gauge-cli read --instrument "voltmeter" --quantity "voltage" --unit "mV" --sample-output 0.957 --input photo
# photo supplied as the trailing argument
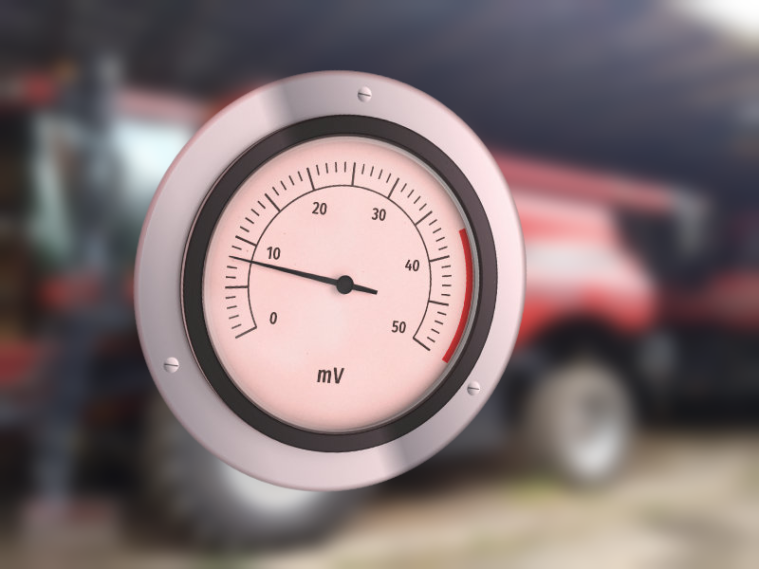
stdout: 8
